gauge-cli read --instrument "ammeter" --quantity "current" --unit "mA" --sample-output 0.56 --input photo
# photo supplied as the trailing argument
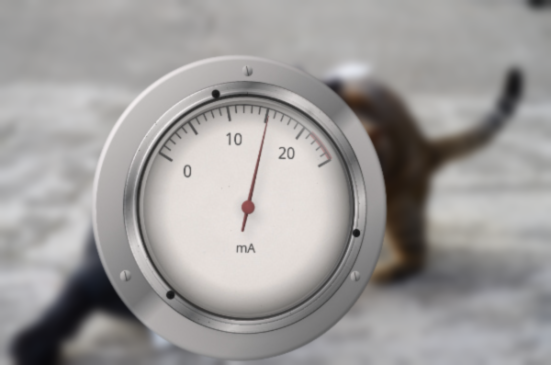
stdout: 15
